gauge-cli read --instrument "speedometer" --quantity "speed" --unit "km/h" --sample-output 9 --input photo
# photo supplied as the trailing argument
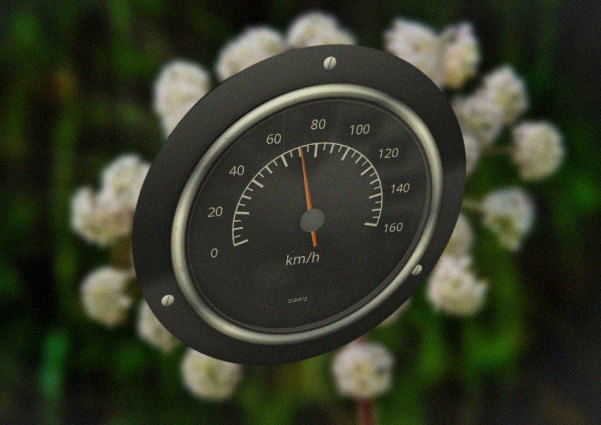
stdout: 70
